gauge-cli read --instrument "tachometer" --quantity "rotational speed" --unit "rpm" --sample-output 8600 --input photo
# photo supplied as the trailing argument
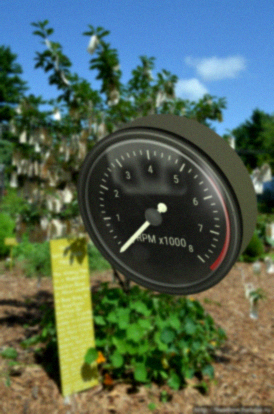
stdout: 0
